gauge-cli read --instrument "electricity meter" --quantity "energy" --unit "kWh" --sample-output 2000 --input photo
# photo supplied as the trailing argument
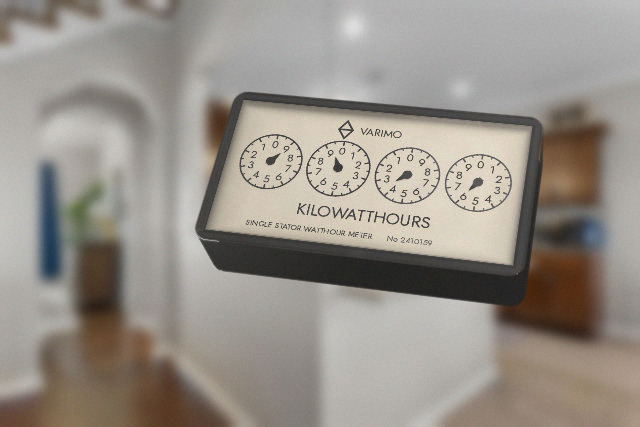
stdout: 8936
